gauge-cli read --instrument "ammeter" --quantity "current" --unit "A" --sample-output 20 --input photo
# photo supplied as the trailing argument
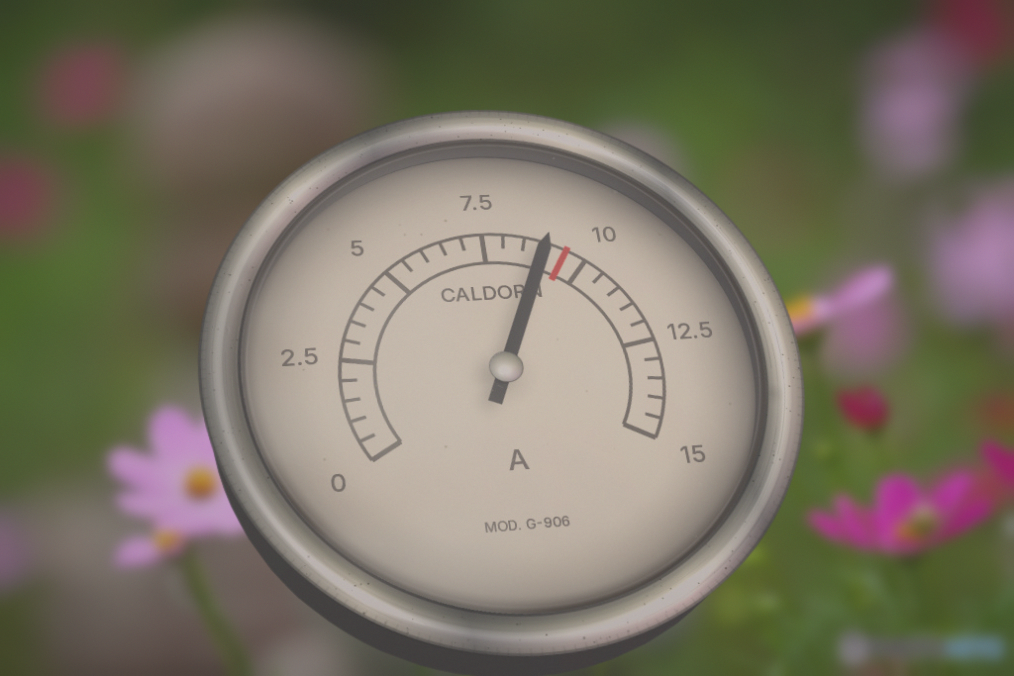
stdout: 9
